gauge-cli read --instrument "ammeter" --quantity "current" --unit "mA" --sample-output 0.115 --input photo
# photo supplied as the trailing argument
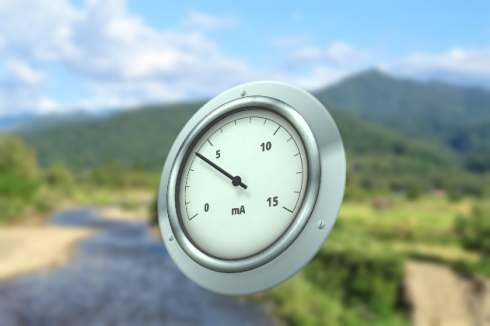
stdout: 4
